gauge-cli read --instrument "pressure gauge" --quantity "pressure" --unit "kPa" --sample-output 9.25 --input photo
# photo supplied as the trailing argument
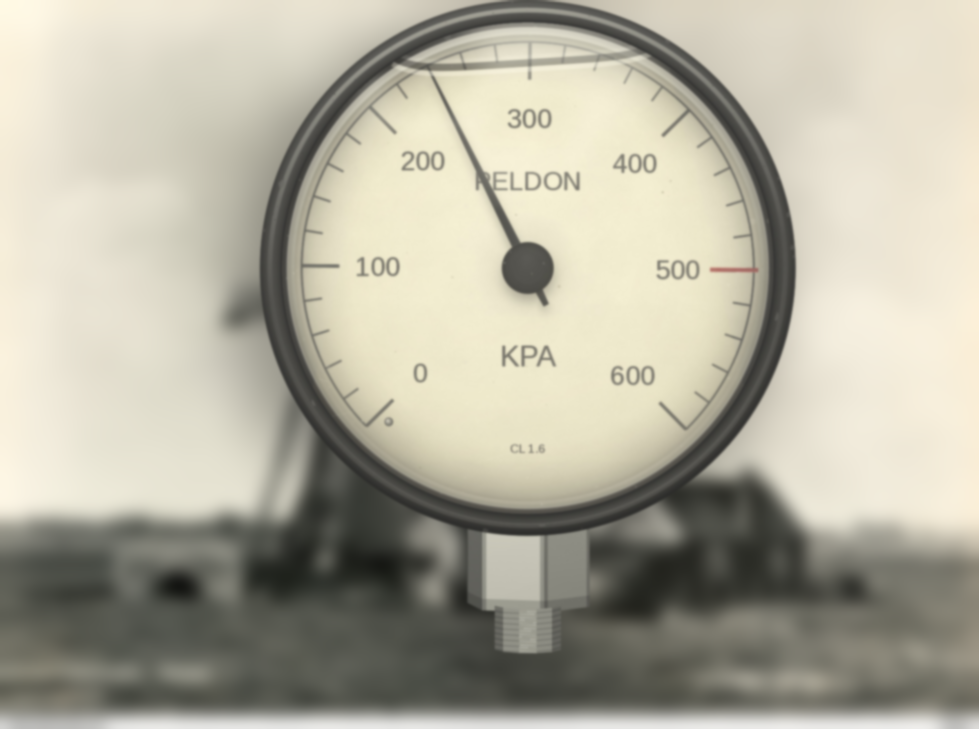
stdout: 240
